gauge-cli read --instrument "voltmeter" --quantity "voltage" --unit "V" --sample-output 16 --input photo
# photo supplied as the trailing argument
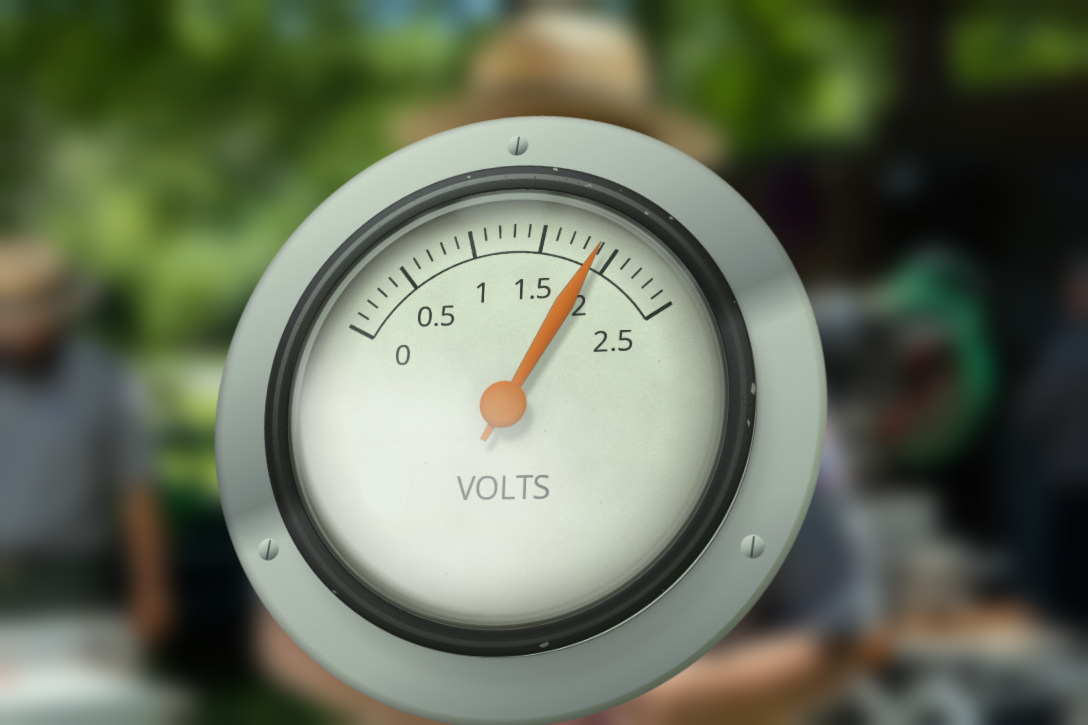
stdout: 1.9
